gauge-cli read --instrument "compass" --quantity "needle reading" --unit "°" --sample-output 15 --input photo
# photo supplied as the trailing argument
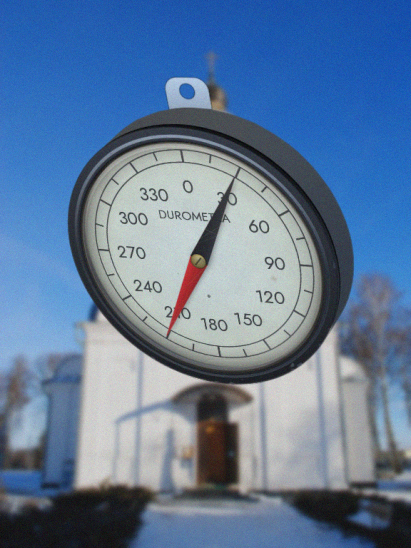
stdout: 210
